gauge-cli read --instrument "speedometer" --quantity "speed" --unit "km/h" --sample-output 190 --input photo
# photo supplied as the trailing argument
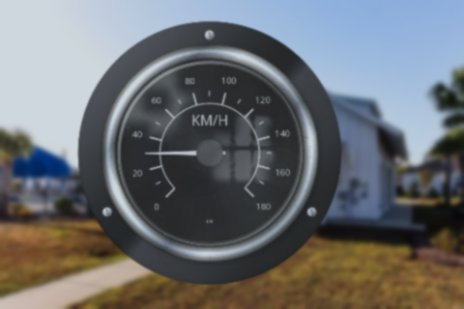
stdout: 30
